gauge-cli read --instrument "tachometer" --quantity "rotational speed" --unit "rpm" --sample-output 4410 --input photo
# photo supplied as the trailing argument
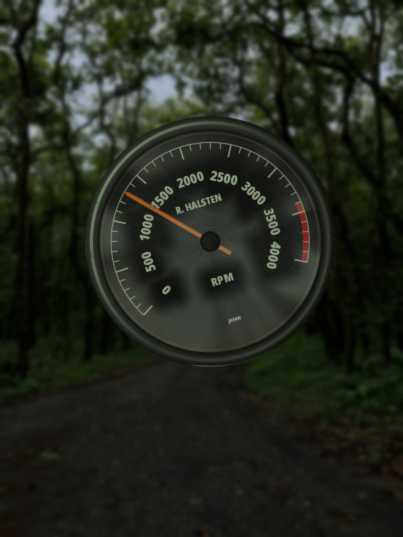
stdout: 1300
